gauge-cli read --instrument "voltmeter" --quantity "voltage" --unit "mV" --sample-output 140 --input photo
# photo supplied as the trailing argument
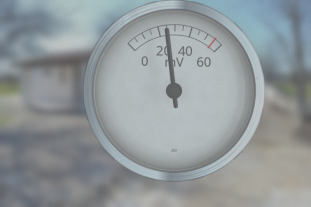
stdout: 25
